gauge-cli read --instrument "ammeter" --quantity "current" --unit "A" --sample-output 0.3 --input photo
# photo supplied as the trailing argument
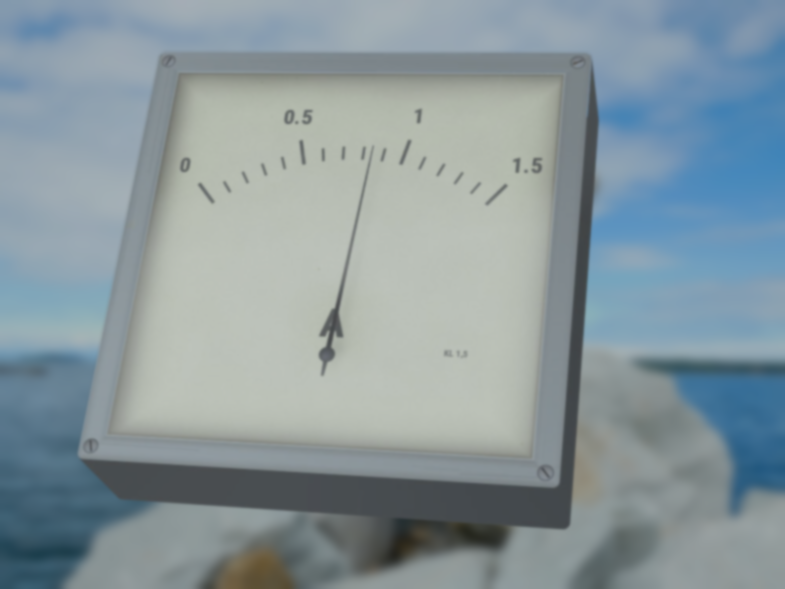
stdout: 0.85
